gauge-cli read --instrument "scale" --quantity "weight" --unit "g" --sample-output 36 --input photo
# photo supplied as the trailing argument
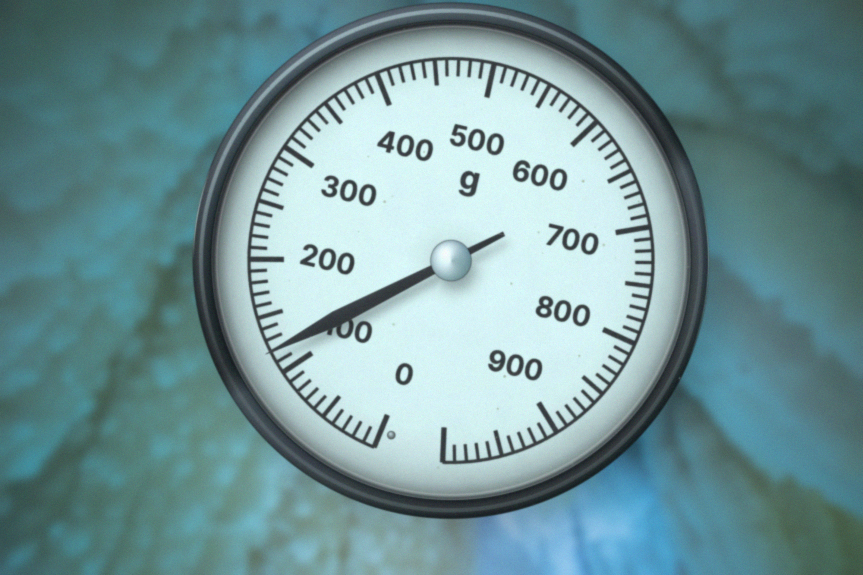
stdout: 120
